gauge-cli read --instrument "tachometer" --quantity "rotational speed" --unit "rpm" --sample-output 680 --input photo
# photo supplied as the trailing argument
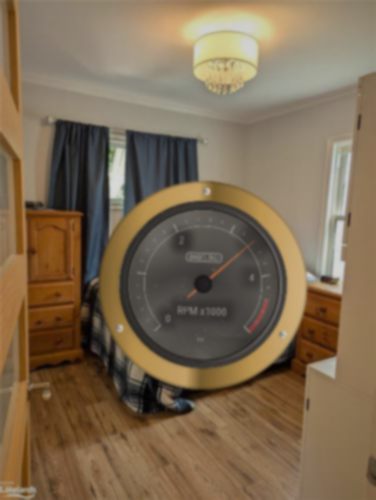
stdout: 3400
